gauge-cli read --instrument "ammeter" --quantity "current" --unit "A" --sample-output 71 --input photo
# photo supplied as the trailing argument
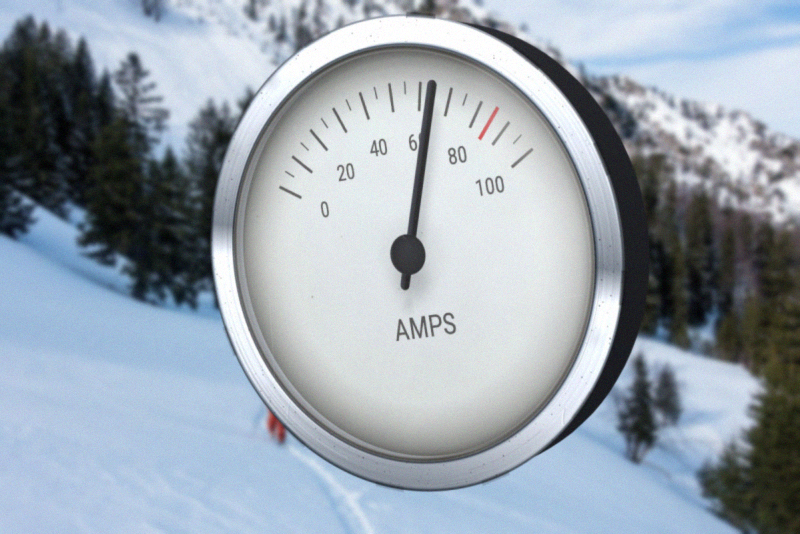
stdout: 65
